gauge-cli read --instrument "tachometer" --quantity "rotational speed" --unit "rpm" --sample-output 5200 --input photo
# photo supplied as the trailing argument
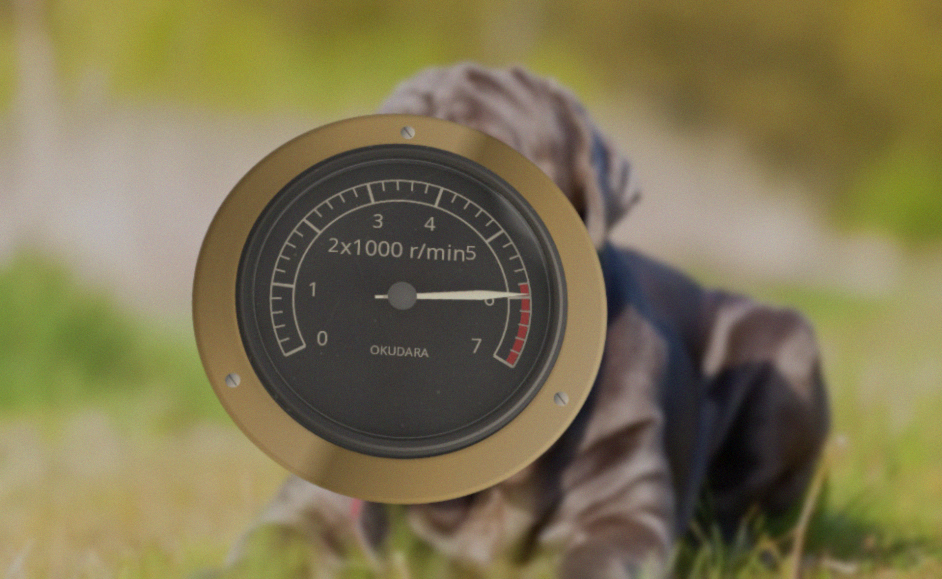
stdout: 6000
